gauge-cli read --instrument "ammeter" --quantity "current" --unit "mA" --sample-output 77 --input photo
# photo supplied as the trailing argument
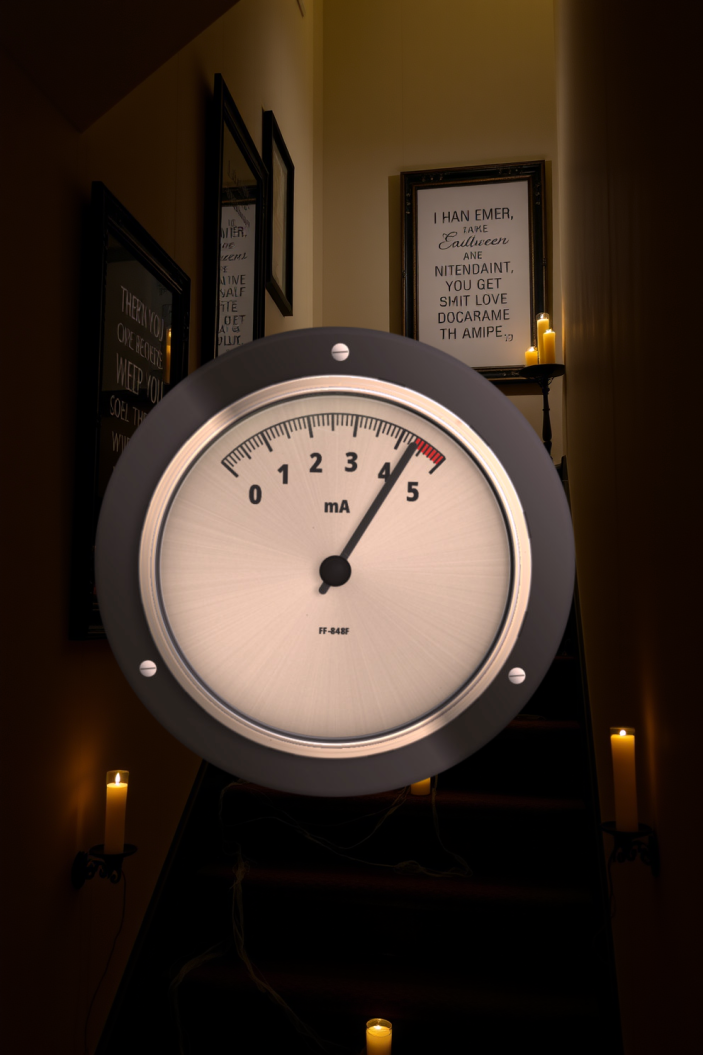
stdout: 4.3
